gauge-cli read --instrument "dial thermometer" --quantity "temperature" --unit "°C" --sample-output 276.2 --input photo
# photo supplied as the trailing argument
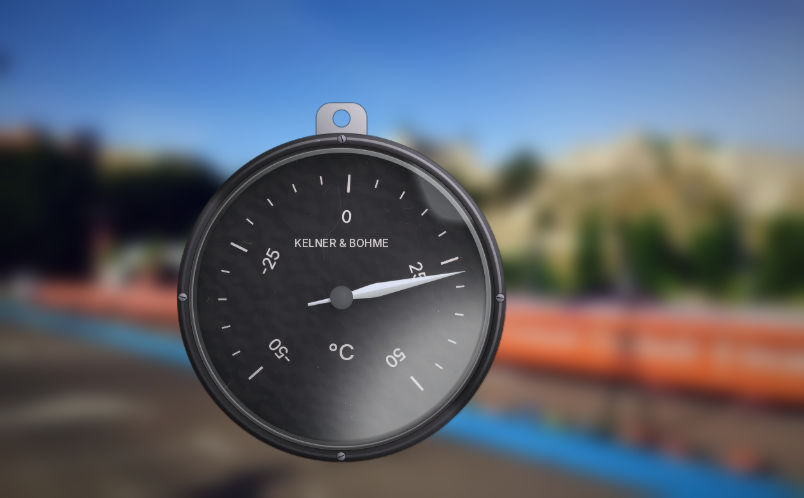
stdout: 27.5
